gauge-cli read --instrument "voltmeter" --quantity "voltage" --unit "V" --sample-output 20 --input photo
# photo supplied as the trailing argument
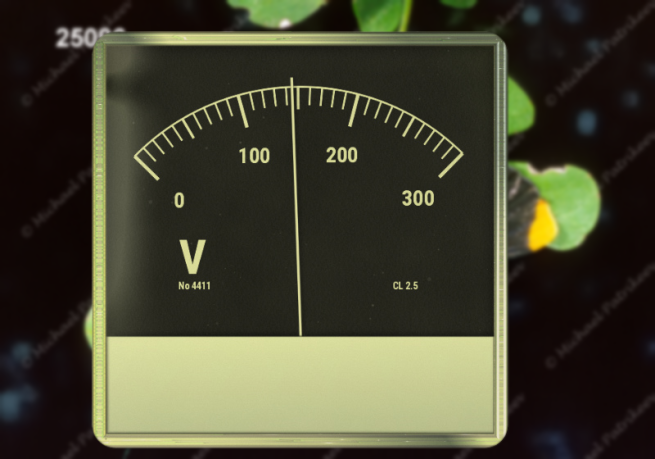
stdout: 145
